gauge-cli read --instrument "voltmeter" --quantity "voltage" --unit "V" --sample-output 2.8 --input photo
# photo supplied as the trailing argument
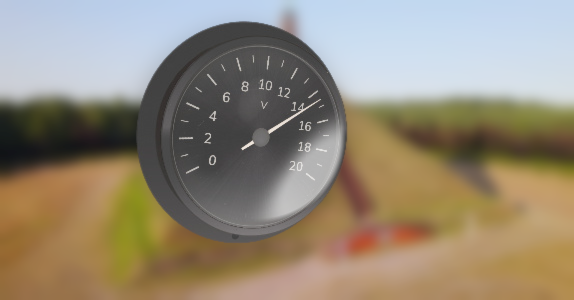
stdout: 14.5
